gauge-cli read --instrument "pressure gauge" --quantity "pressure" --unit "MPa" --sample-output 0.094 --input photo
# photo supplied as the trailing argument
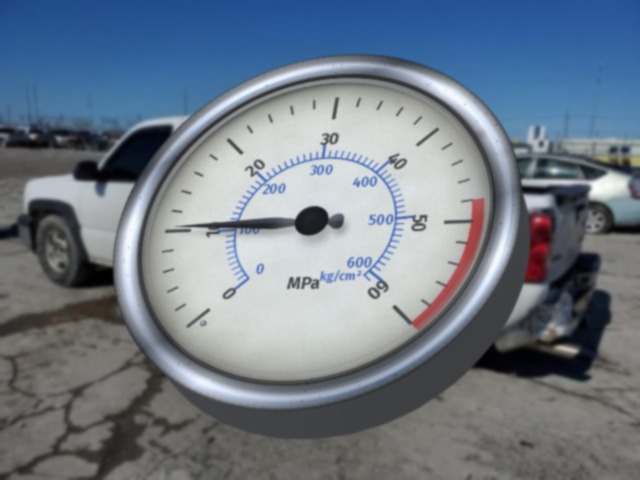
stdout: 10
